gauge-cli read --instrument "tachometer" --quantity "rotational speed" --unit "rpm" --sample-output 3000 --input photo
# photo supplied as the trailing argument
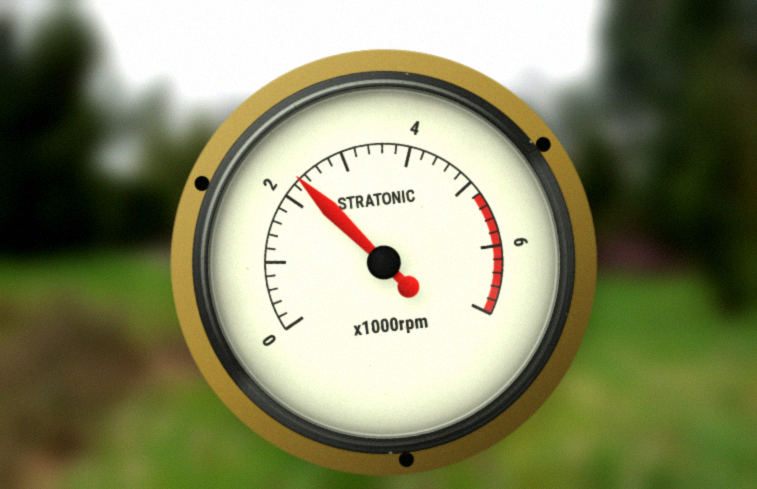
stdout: 2300
